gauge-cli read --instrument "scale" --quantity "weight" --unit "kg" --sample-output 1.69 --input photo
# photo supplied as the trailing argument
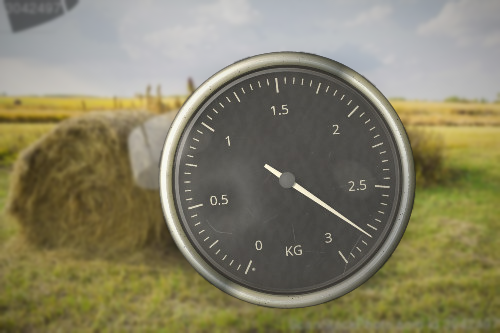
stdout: 2.8
